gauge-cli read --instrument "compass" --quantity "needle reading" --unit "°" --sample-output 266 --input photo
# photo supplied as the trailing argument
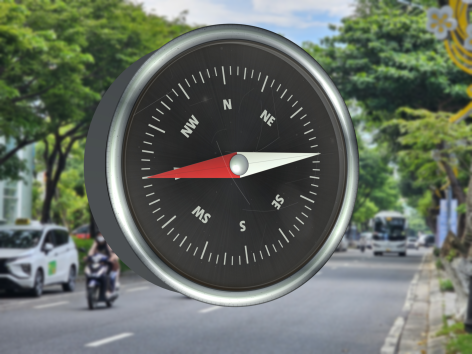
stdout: 270
